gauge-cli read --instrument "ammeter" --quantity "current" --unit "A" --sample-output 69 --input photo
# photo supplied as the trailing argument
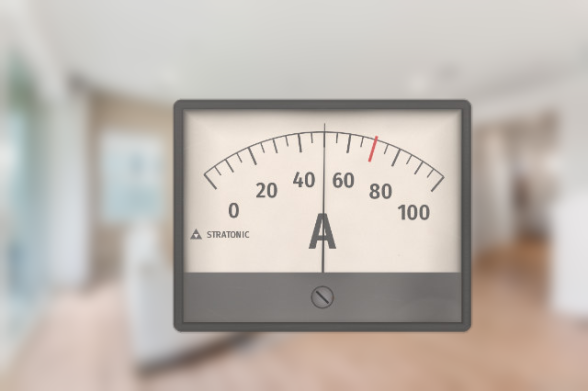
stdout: 50
